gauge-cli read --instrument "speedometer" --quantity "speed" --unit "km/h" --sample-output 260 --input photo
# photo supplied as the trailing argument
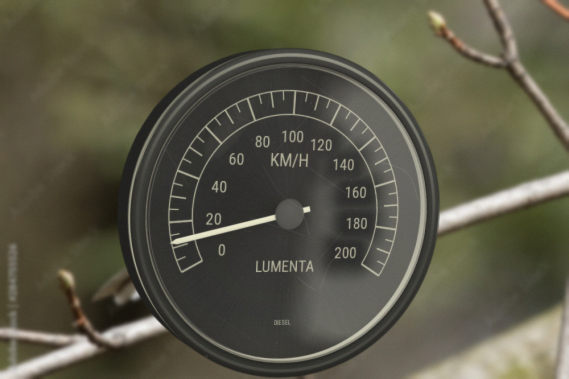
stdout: 12.5
